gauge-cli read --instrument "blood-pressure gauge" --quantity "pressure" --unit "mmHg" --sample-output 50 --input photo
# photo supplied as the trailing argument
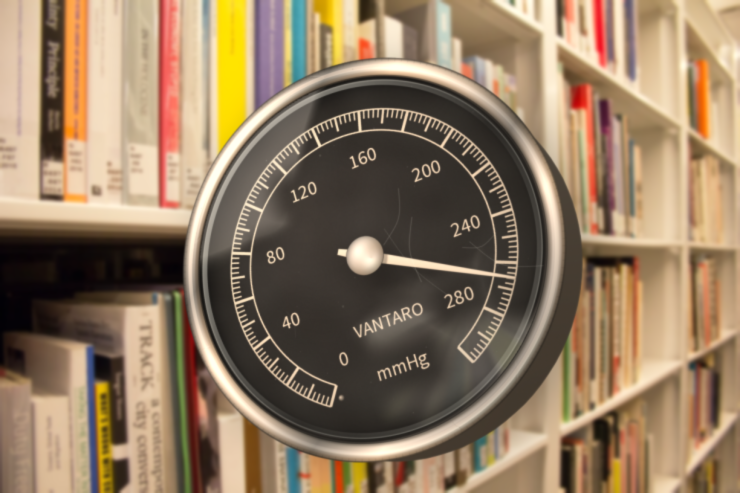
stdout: 266
